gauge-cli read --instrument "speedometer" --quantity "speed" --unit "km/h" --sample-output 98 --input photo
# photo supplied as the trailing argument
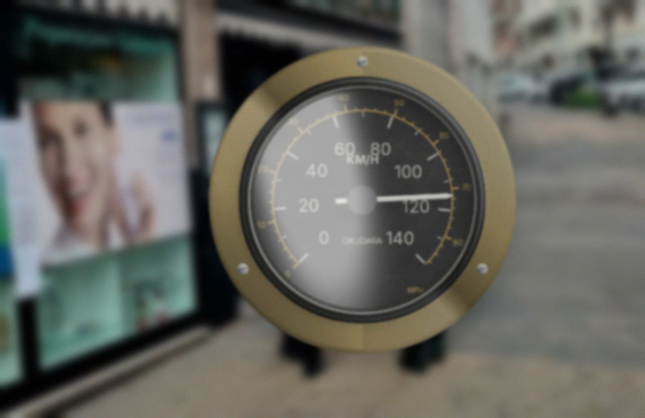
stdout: 115
